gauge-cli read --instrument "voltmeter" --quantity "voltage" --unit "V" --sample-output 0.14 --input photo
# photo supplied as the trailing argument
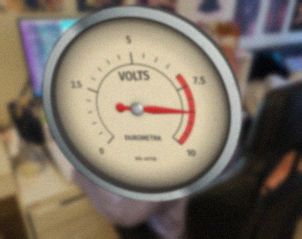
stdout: 8.5
